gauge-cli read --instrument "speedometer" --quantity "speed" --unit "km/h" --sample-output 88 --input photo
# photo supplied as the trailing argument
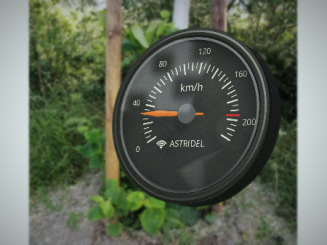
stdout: 30
